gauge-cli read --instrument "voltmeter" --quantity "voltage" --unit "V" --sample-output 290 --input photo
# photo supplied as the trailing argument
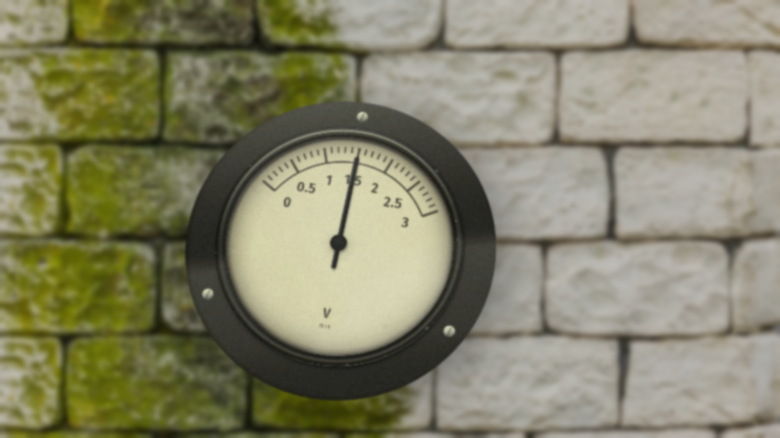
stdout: 1.5
